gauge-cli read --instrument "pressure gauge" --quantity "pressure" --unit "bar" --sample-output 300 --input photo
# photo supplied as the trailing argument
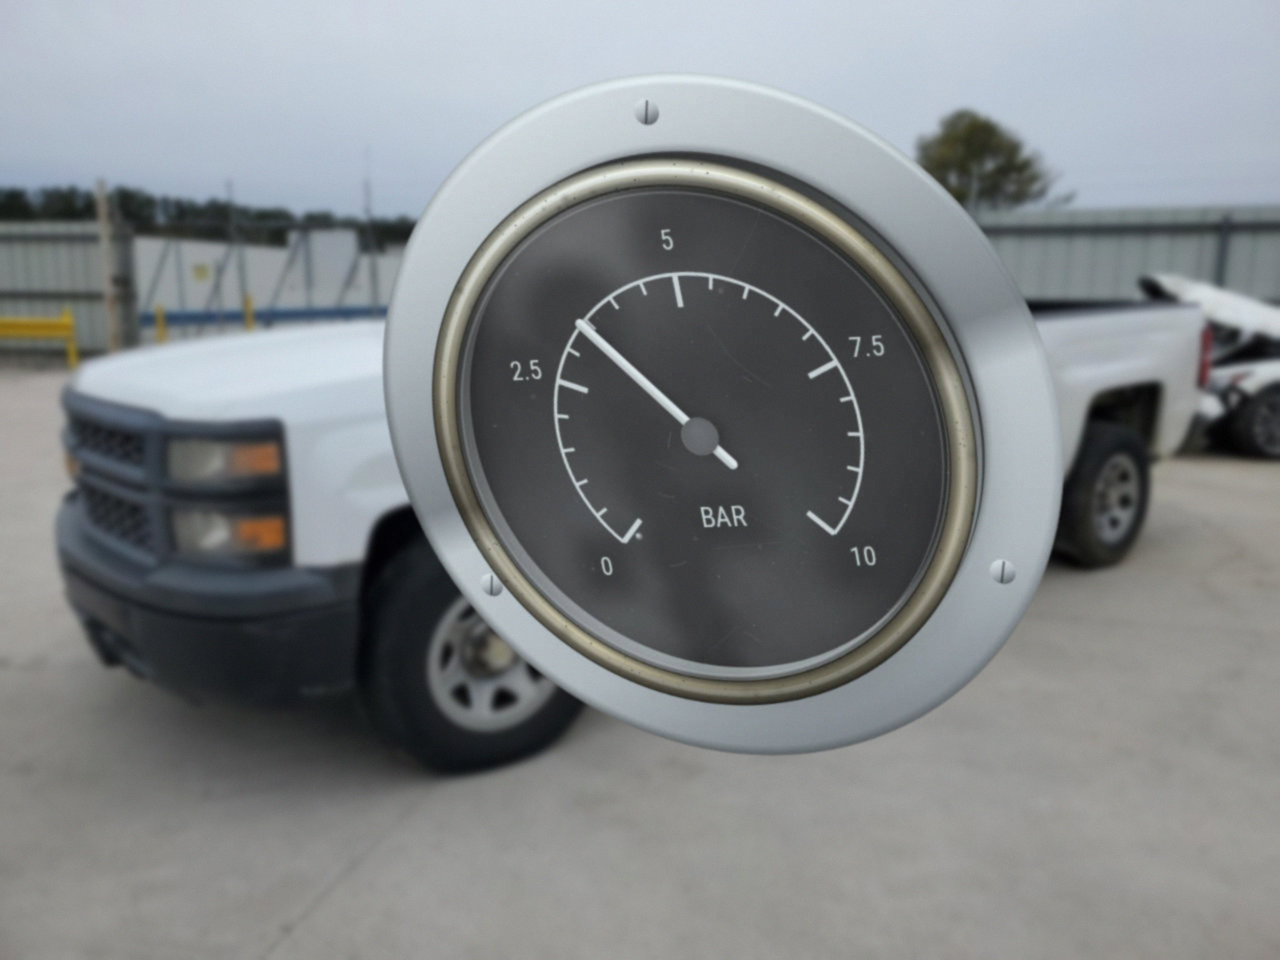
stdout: 3.5
